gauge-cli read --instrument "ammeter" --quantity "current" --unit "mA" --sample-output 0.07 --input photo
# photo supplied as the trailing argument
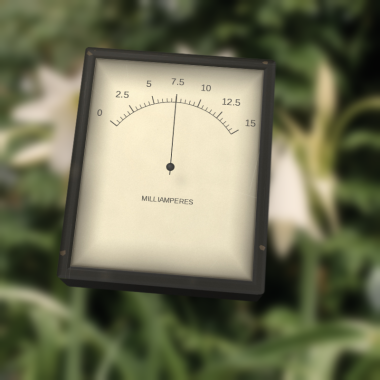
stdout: 7.5
